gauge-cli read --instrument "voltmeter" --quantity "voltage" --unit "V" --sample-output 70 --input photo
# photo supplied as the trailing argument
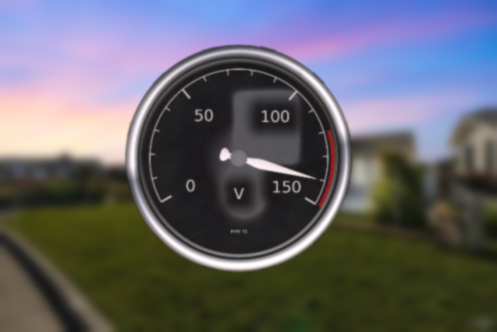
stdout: 140
